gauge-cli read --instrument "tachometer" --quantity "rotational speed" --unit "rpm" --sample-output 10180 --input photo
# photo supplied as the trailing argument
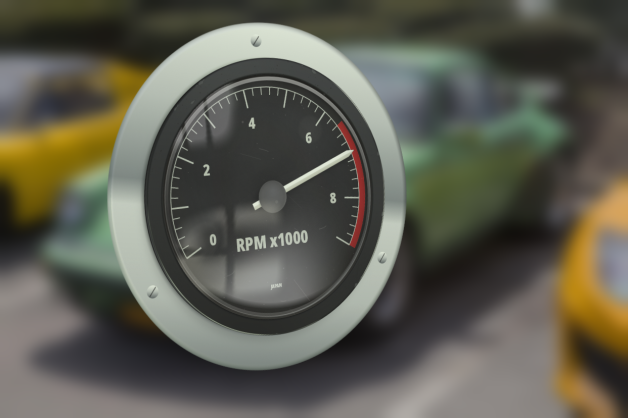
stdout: 7000
